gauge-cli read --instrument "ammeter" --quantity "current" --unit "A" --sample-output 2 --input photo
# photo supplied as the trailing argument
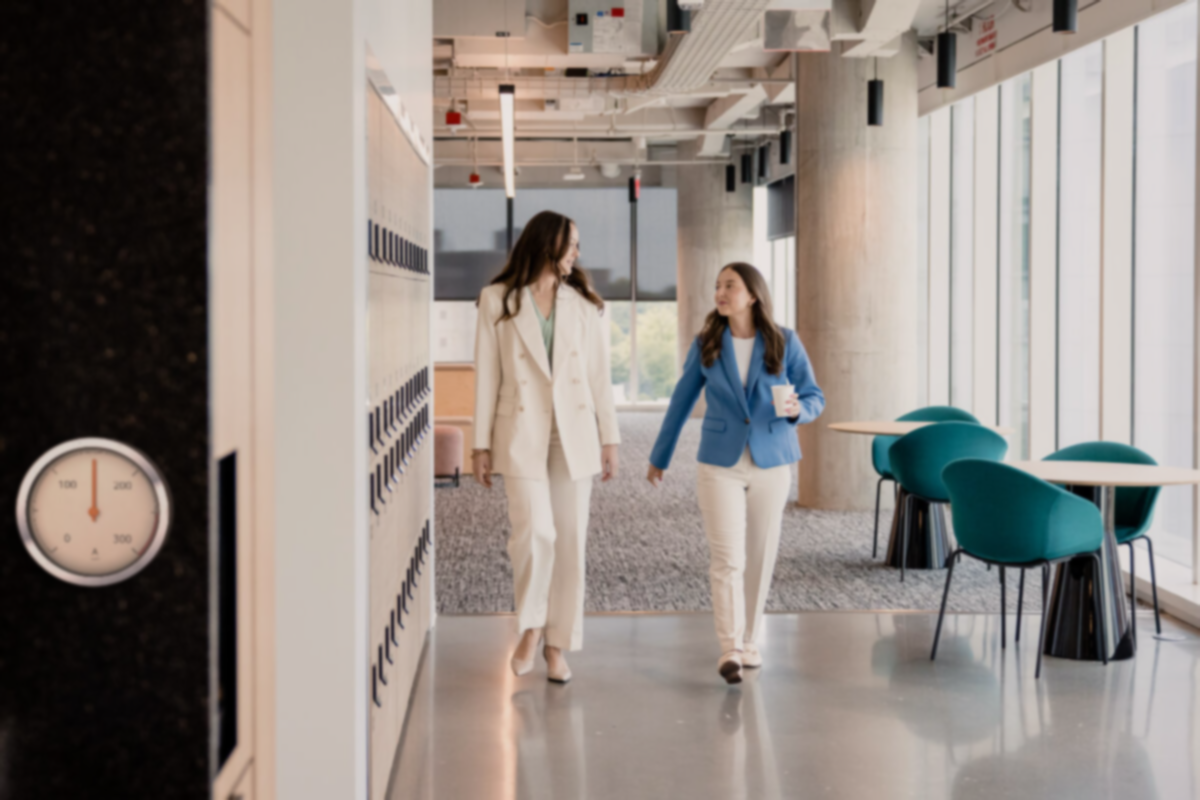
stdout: 150
